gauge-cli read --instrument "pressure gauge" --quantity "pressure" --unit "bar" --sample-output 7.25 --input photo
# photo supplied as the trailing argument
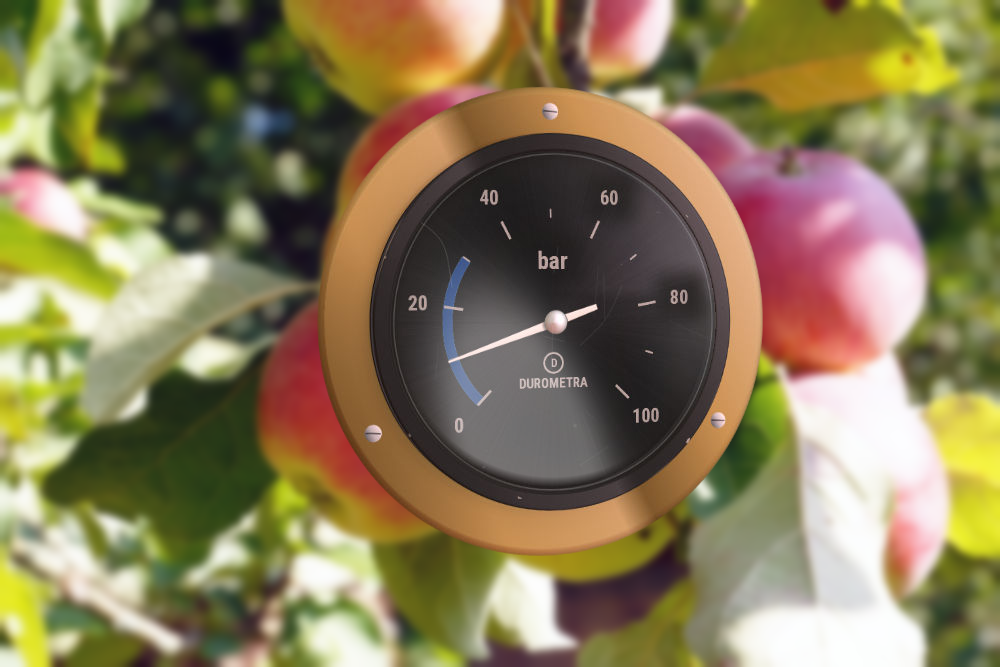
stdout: 10
